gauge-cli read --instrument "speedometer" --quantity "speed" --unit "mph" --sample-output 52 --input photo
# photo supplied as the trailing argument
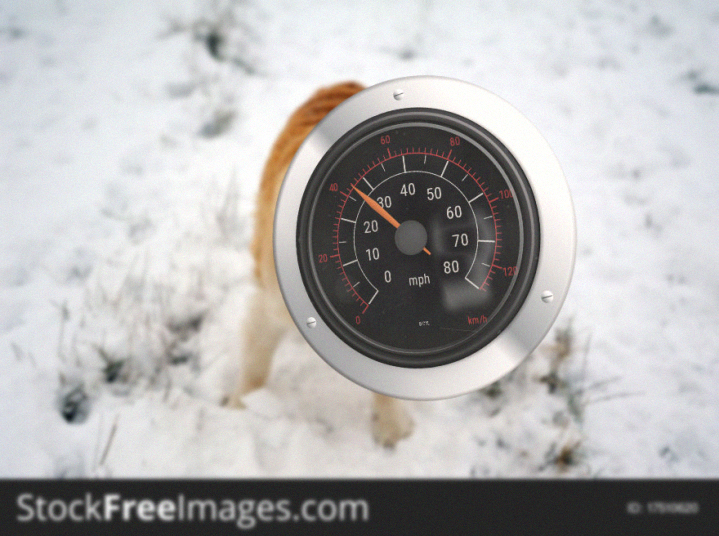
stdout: 27.5
